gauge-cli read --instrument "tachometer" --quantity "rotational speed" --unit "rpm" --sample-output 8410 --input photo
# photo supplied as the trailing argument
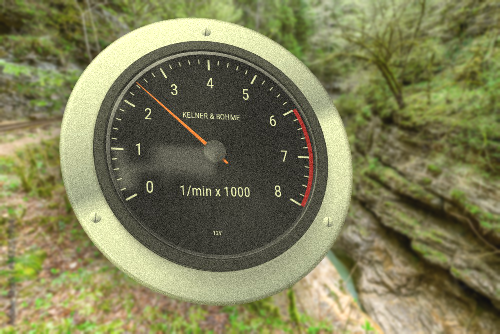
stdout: 2400
